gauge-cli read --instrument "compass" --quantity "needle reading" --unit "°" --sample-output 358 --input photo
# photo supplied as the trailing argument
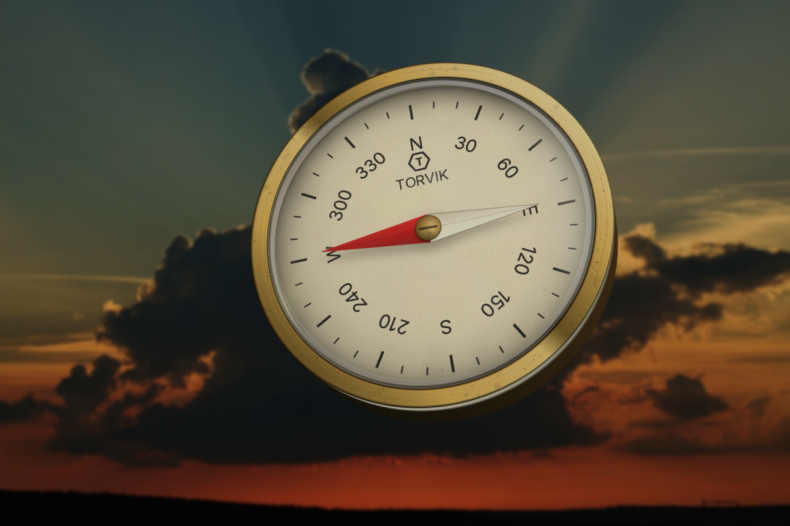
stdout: 270
